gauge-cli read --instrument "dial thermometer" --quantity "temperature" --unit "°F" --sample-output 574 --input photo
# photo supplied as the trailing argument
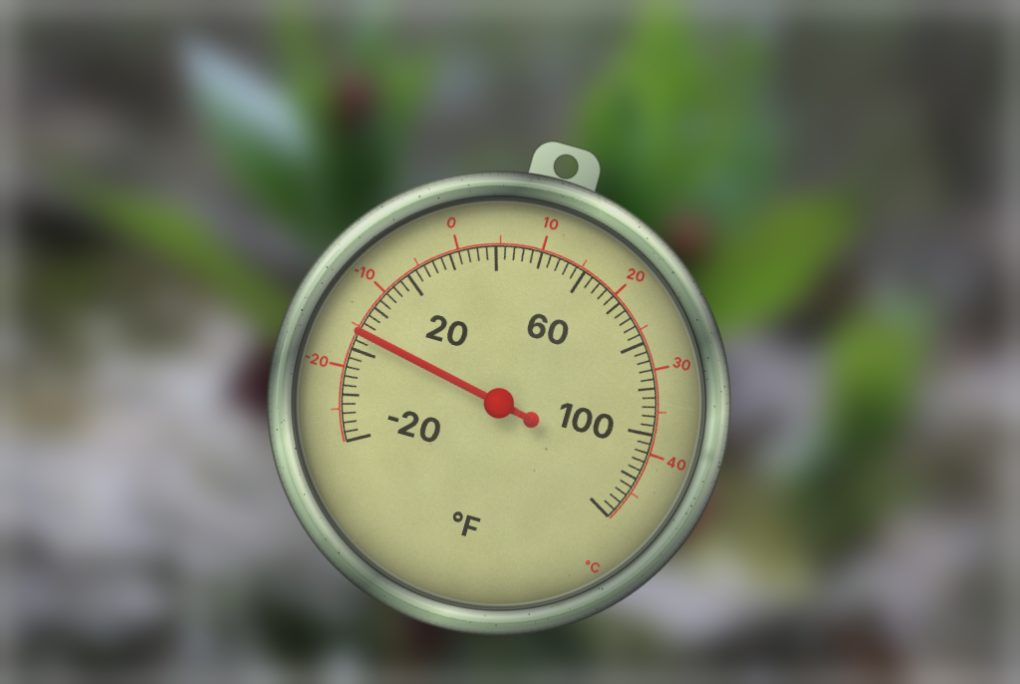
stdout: 4
